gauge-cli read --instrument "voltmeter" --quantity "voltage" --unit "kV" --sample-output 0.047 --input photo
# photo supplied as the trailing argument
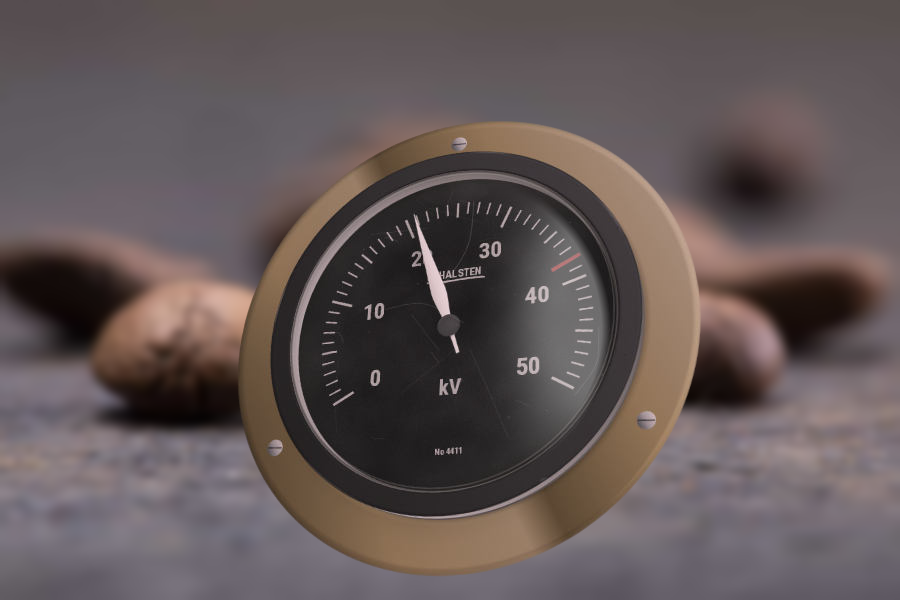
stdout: 21
